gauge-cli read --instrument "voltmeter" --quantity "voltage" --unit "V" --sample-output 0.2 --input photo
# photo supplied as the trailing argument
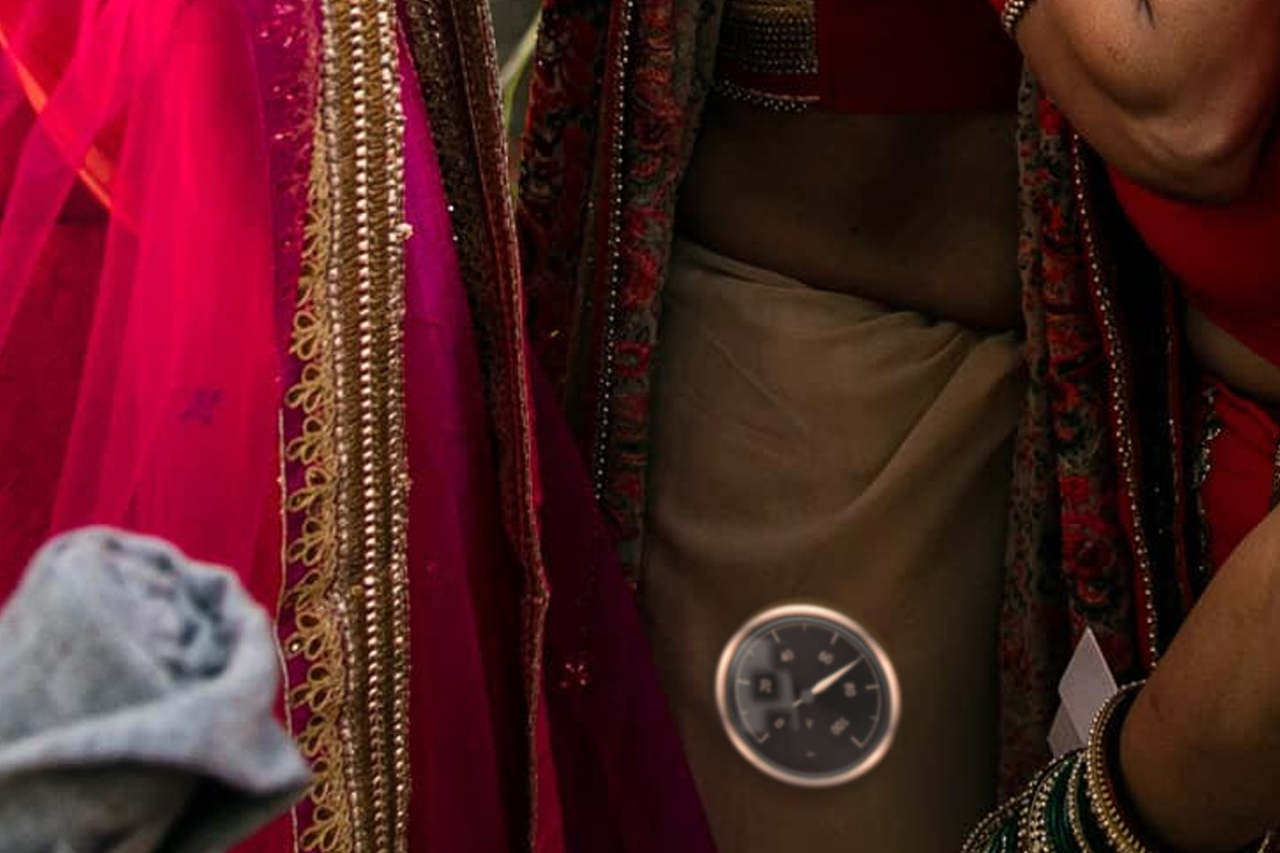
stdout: 70
